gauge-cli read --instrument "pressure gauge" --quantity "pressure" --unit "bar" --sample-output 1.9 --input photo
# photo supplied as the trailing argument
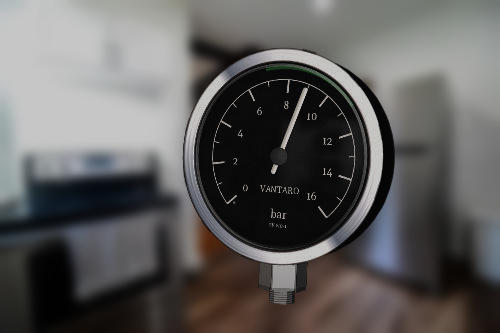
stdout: 9
